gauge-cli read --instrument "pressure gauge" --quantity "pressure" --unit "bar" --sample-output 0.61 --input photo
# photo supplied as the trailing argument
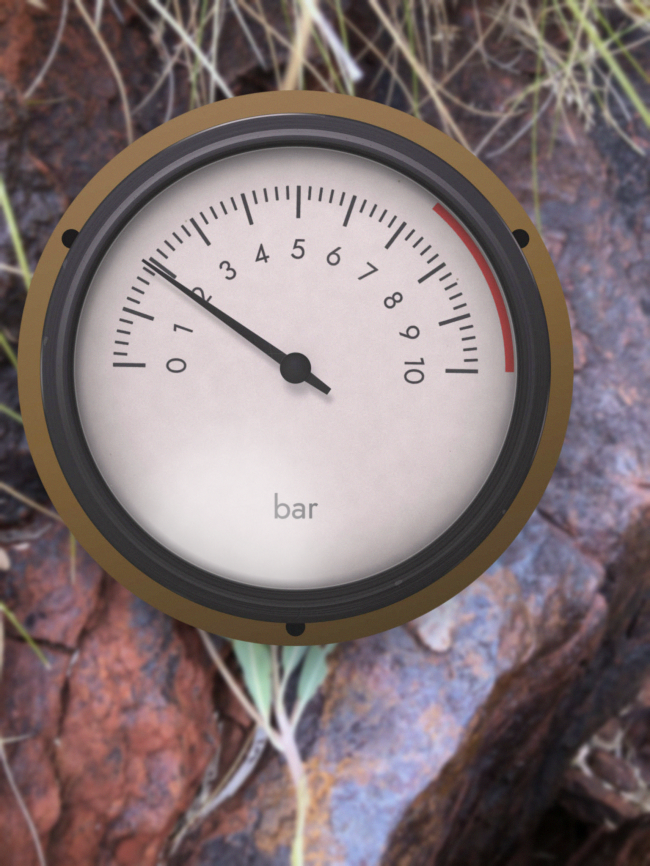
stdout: 1.9
